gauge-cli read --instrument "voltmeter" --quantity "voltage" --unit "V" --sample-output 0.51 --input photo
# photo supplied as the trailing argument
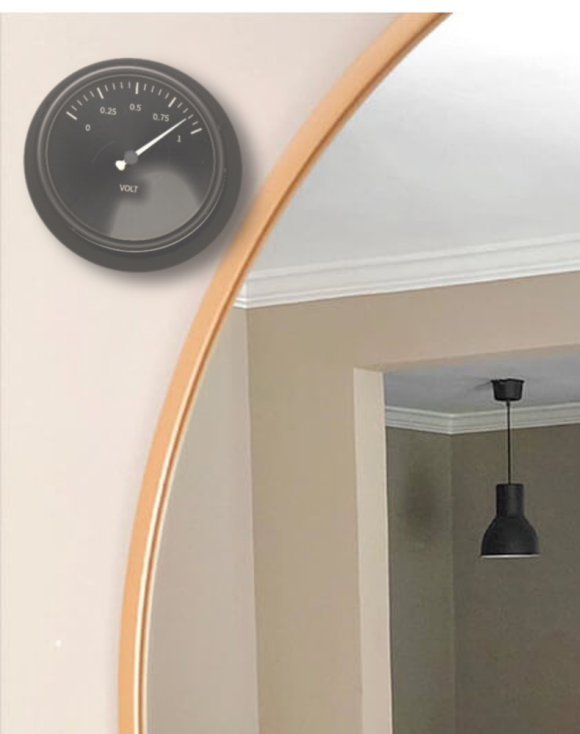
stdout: 0.9
